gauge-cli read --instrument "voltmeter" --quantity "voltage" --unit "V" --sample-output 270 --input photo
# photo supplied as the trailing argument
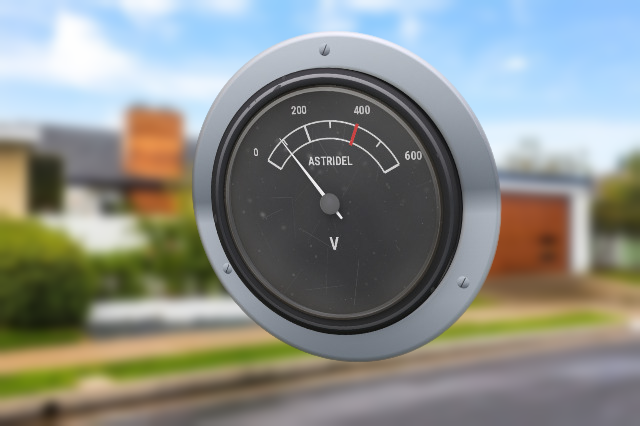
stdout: 100
